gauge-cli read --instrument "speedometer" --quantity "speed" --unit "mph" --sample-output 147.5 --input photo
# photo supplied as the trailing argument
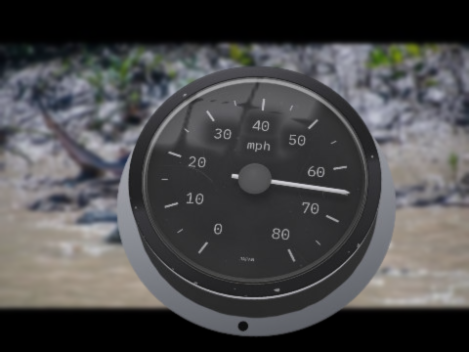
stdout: 65
